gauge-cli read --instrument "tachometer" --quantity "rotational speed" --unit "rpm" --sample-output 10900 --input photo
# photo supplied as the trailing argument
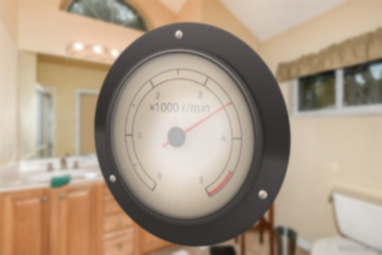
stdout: 3500
